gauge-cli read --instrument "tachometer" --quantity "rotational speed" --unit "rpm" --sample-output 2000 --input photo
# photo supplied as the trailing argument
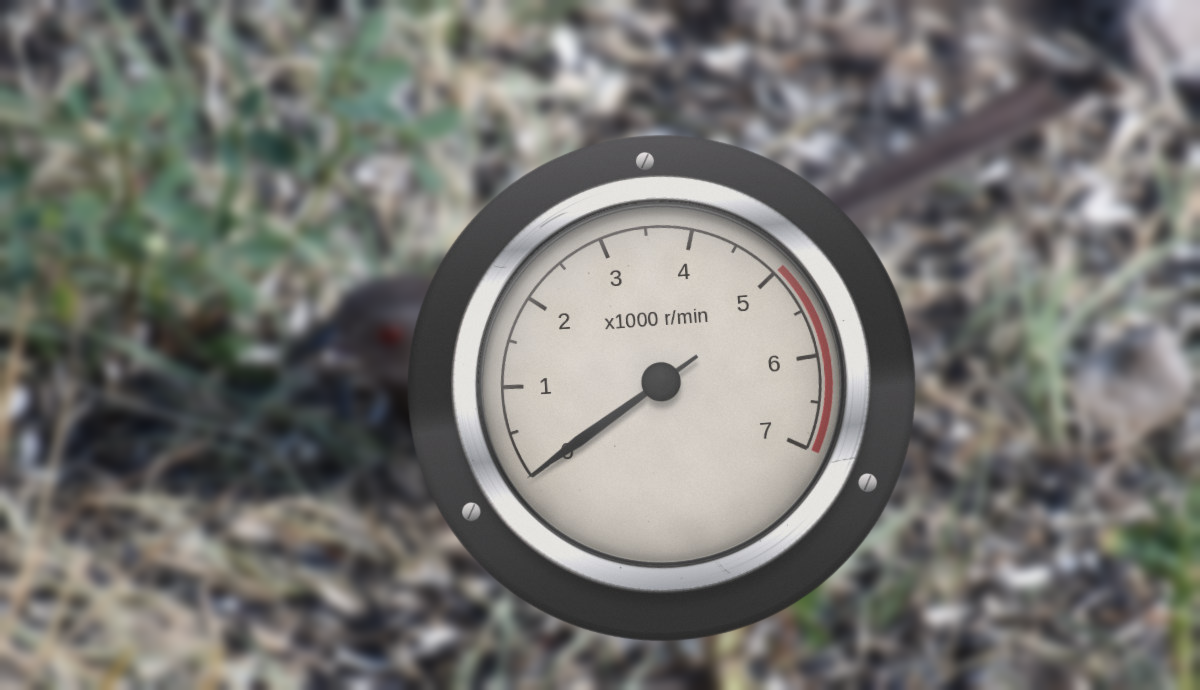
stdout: 0
